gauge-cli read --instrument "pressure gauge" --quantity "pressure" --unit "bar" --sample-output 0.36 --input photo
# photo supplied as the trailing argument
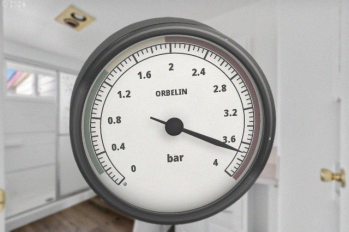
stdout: 3.7
